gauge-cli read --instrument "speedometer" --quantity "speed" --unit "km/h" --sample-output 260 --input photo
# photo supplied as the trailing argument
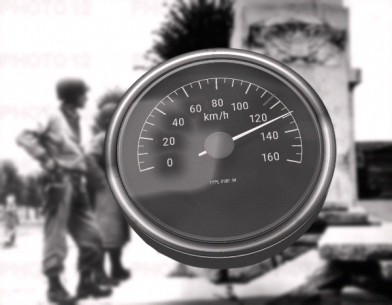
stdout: 130
